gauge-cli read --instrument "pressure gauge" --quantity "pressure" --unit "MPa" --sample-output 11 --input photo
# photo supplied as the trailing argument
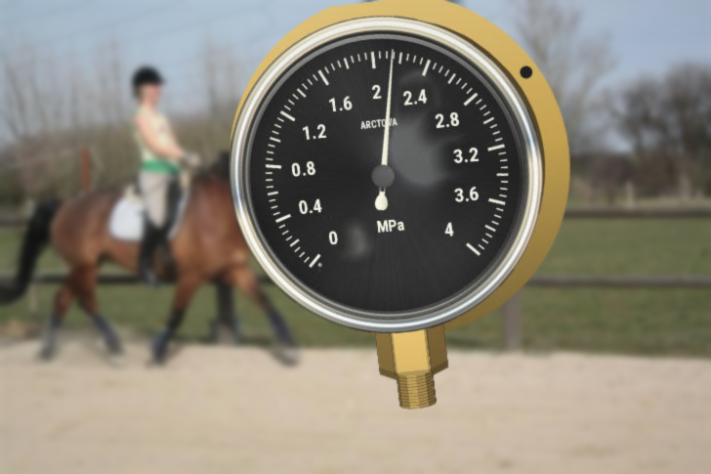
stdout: 2.15
